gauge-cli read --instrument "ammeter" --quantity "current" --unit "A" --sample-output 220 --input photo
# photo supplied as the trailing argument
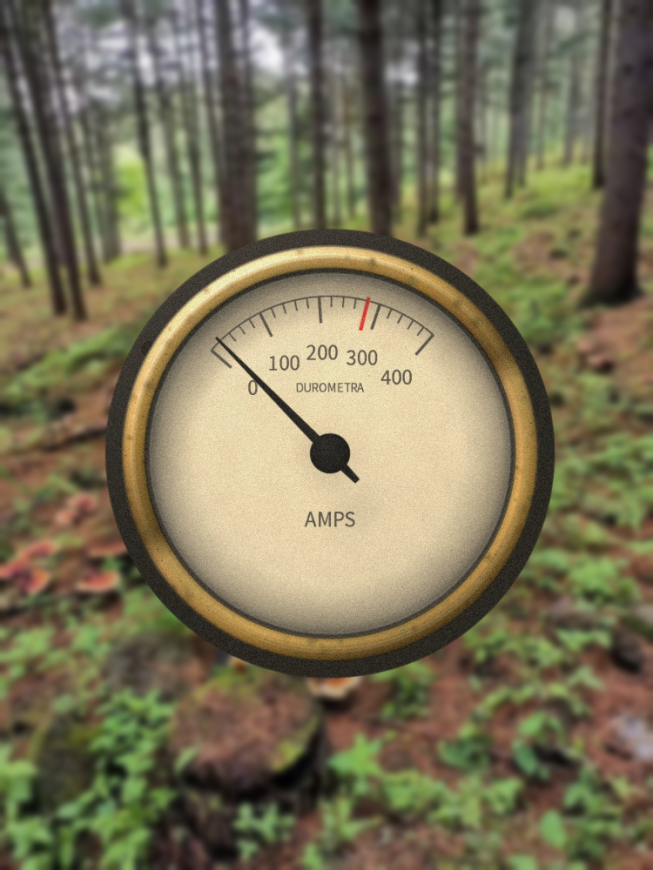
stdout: 20
